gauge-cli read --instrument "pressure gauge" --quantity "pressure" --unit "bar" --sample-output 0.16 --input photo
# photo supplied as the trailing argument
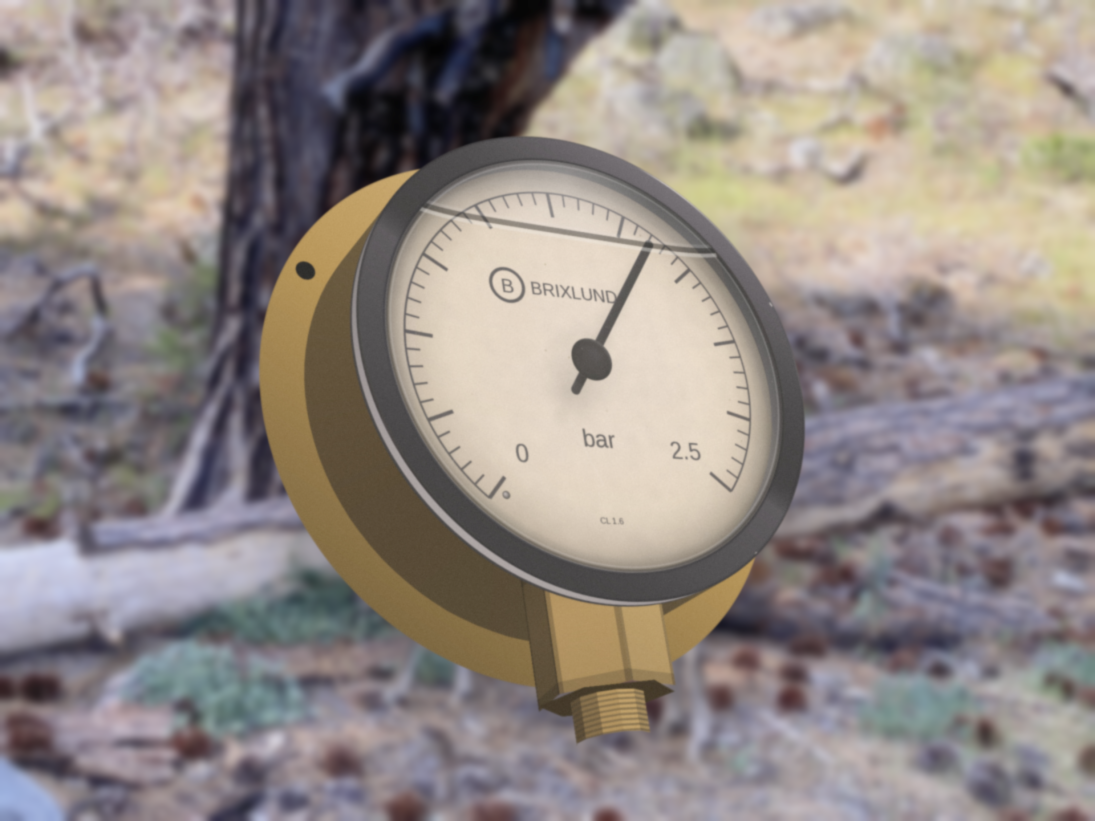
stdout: 1.6
